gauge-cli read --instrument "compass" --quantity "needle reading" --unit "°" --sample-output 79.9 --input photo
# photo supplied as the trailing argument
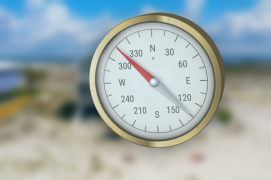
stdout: 315
